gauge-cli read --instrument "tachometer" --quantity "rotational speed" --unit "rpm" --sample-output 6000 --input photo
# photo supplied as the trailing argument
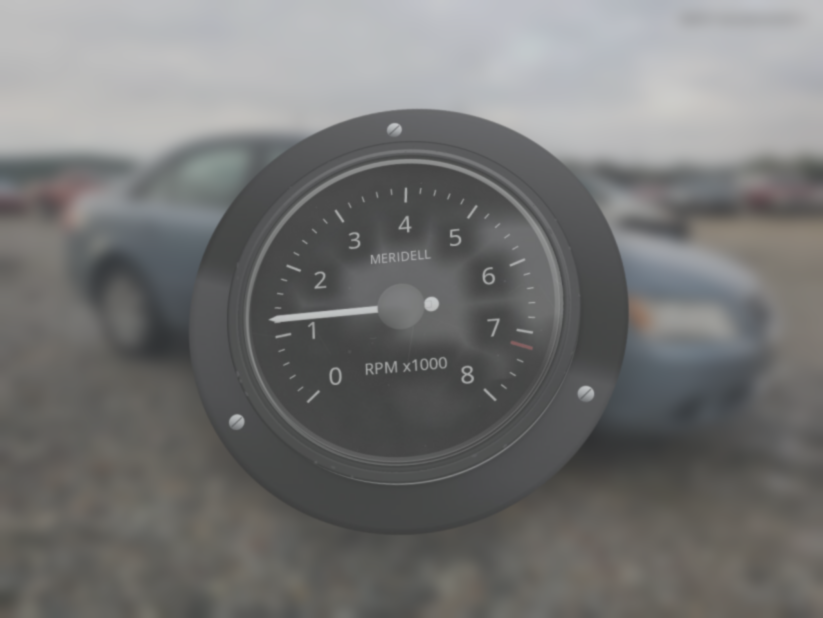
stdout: 1200
